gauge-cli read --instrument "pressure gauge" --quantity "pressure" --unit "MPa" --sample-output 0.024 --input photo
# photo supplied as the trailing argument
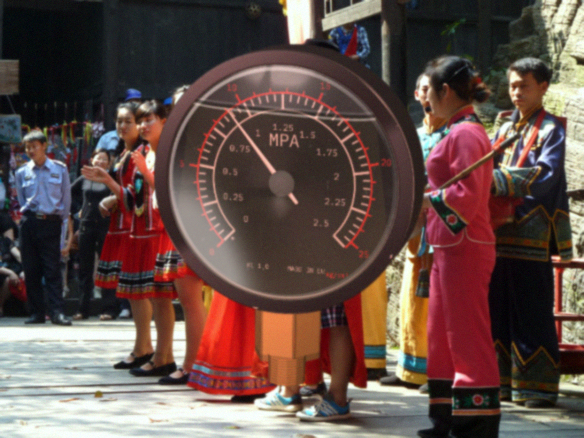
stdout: 0.9
